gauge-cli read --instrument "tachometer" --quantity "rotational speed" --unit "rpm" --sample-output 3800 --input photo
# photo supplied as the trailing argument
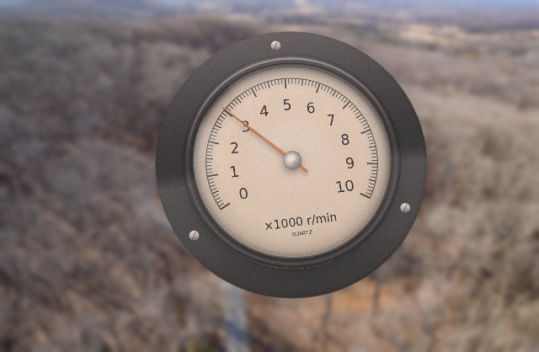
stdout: 3000
